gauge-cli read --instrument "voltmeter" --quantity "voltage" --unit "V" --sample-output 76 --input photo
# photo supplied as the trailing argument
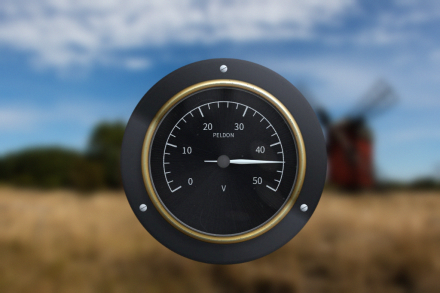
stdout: 44
